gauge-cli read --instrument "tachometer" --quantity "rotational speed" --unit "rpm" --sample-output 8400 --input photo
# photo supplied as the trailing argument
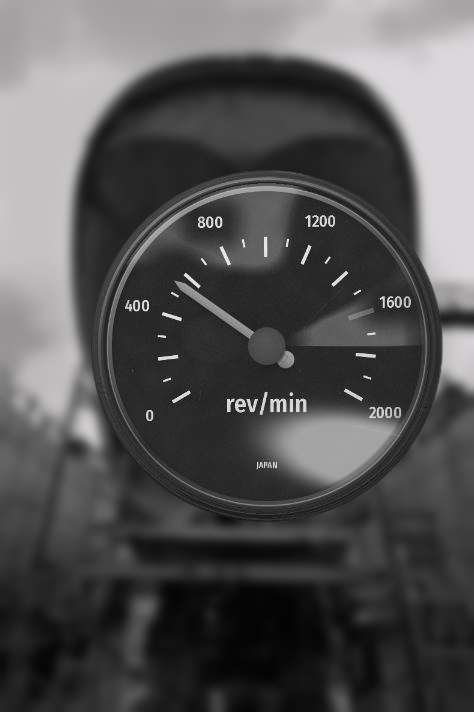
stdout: 550
